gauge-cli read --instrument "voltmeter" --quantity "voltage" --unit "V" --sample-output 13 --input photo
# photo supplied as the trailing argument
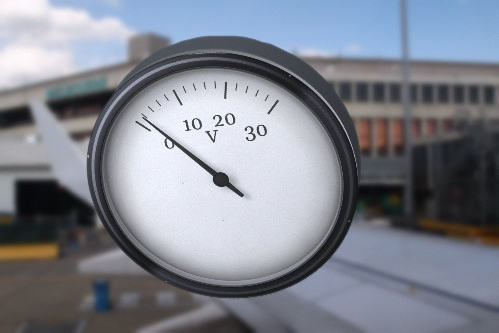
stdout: 2
